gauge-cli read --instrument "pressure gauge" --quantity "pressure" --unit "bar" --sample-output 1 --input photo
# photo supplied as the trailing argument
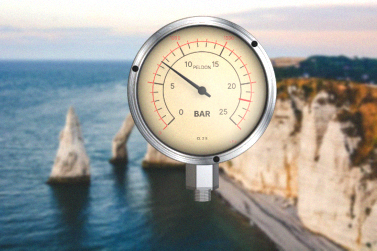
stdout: 7.5
